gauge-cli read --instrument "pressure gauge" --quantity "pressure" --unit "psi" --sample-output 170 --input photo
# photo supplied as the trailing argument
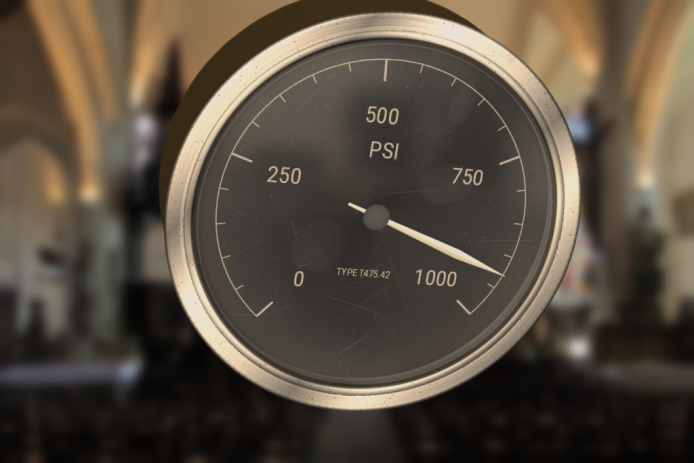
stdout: 925
